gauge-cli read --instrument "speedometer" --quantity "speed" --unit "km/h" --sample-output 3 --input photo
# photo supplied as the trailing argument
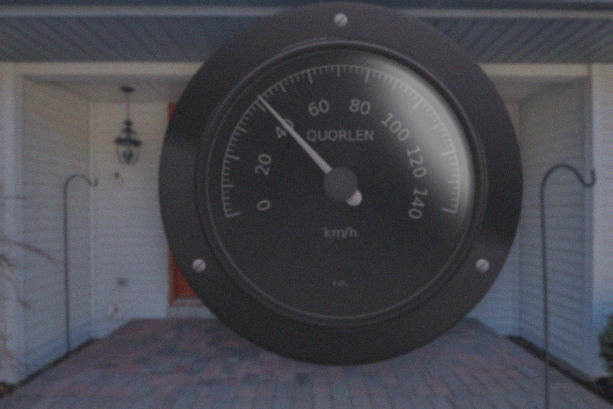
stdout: 42
